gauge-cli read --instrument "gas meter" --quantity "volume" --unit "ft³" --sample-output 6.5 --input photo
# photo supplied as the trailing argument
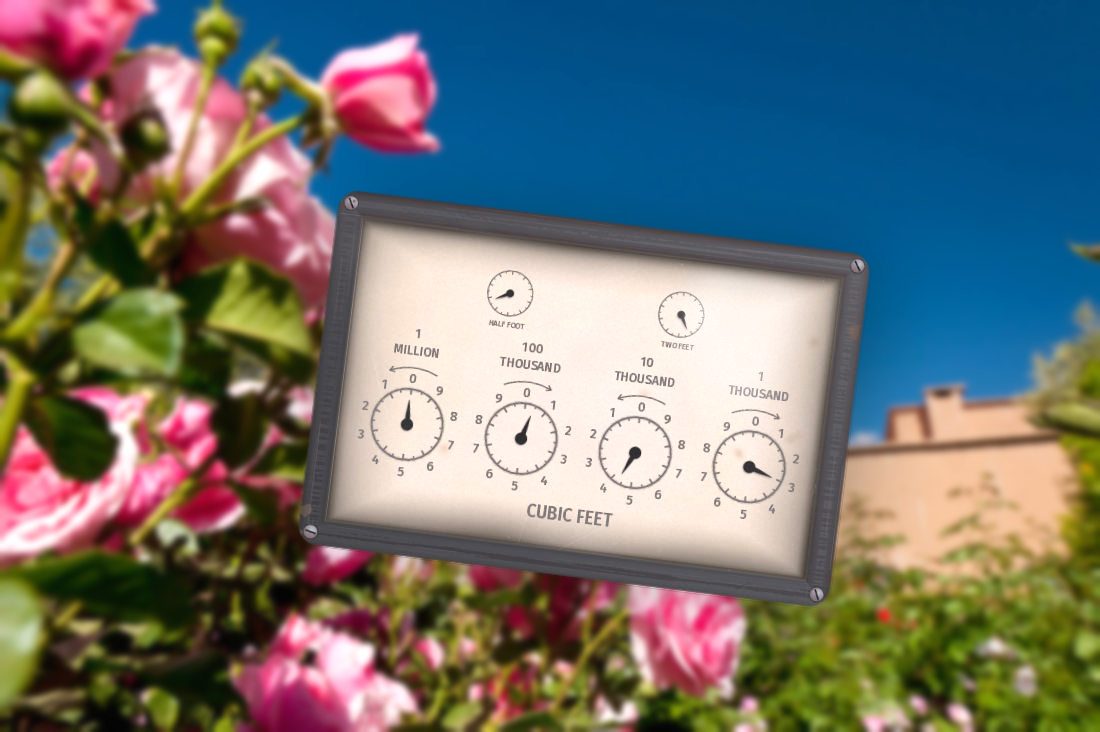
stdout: 4300
